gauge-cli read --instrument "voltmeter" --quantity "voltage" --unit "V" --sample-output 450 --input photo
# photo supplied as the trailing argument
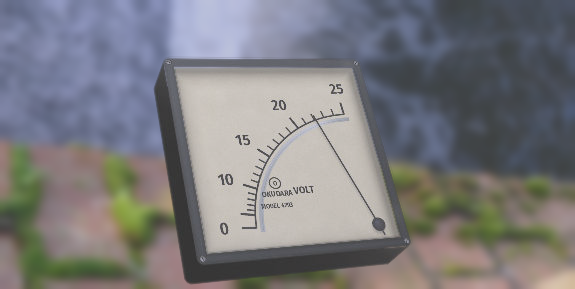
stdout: 22
